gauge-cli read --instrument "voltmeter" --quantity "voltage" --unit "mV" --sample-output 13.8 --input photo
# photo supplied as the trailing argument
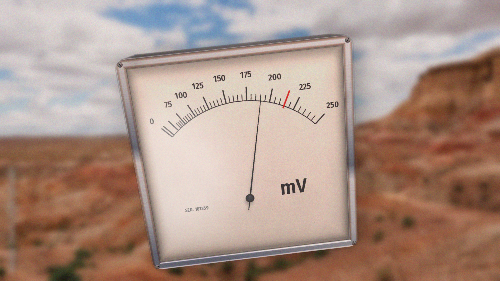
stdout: 190
